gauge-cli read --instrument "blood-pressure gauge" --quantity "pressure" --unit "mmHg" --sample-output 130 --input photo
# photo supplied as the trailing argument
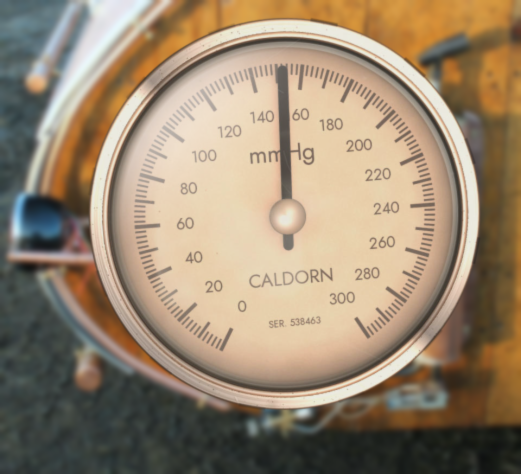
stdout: 152
